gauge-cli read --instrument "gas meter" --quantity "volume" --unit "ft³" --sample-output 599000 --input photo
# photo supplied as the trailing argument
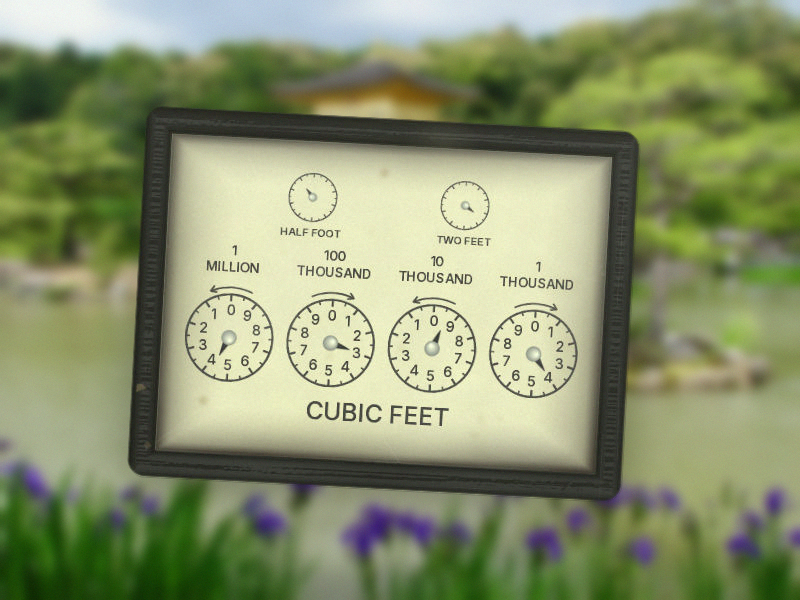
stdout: 429400
